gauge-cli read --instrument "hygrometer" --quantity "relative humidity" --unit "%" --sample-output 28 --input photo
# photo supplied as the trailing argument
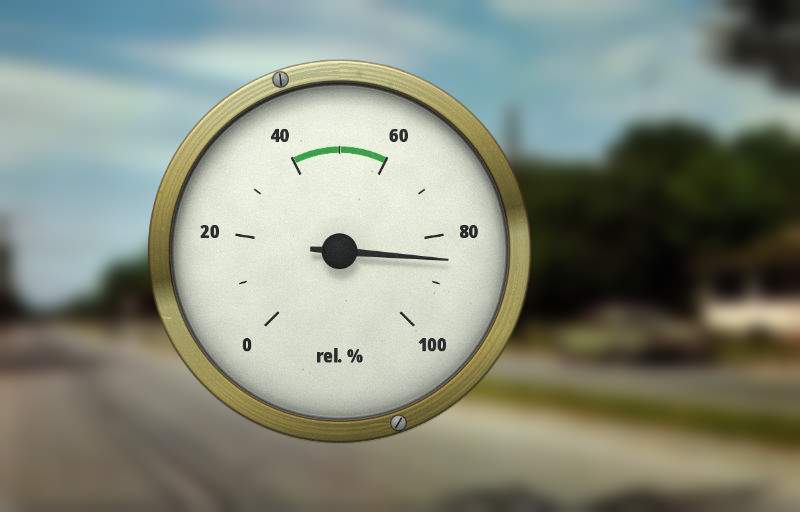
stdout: 85
